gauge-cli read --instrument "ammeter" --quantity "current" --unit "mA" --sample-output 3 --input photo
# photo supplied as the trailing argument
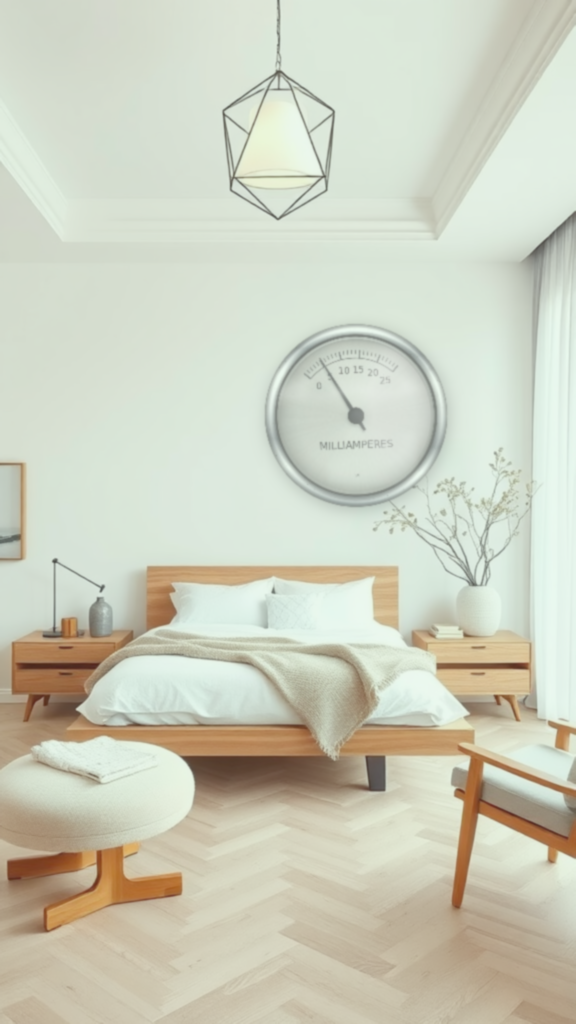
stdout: 5
